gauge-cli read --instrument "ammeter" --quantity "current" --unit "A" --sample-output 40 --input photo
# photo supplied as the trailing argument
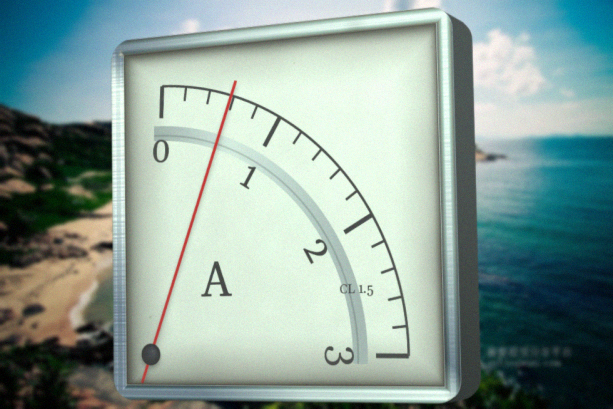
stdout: 0.6
